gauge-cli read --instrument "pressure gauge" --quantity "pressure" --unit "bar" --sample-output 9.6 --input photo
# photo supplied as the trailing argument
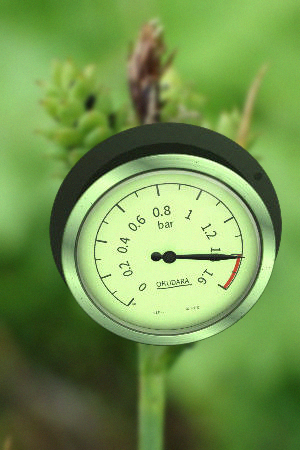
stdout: 1.4
